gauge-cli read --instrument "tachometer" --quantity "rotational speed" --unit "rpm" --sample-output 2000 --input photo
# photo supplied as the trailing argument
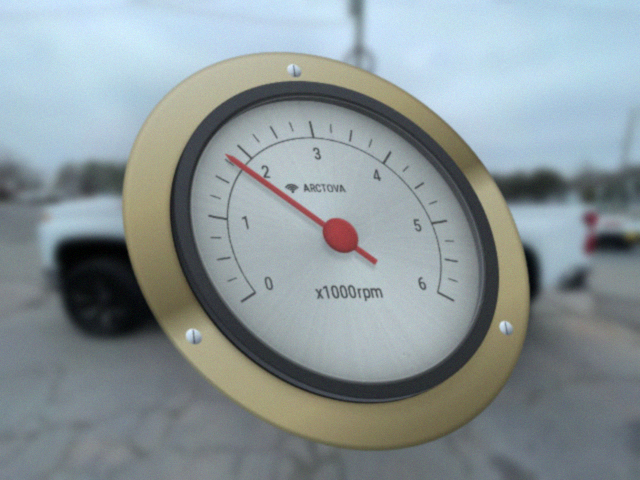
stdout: 1750
